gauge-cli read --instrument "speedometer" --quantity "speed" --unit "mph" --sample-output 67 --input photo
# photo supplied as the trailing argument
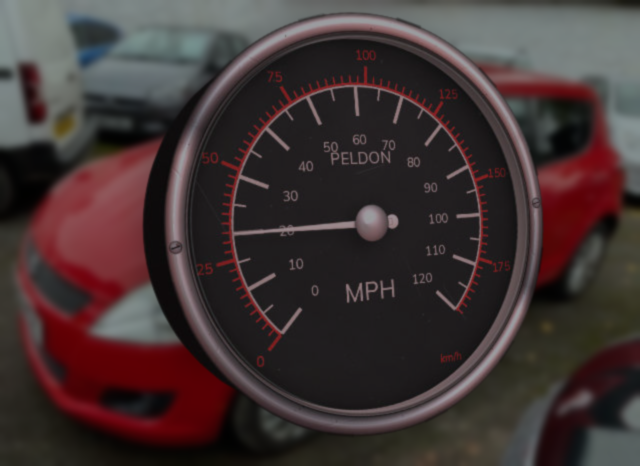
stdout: 20
